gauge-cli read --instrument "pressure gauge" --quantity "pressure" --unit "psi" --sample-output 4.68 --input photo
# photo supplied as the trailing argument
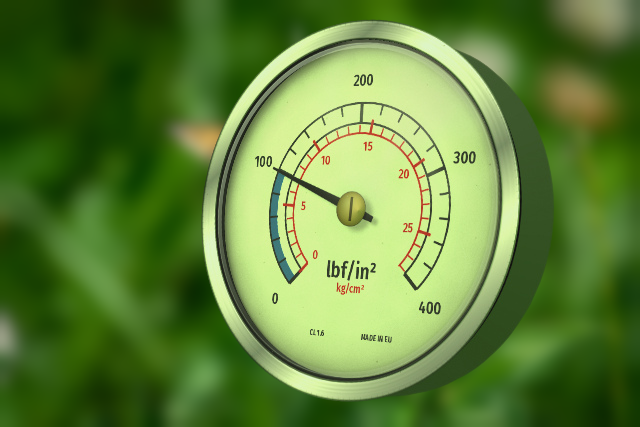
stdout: 100
